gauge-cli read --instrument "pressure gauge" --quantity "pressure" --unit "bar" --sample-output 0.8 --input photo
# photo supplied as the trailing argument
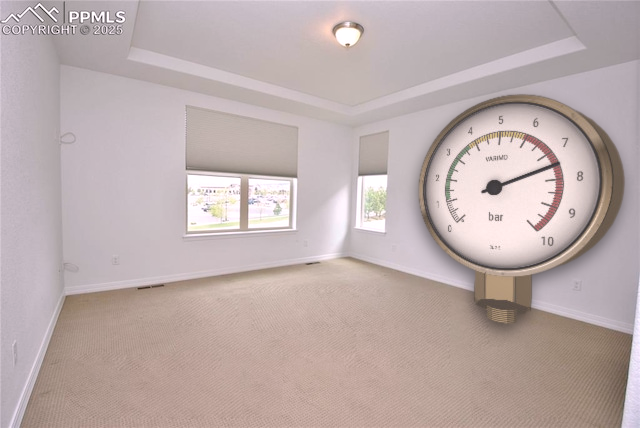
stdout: 7.5
